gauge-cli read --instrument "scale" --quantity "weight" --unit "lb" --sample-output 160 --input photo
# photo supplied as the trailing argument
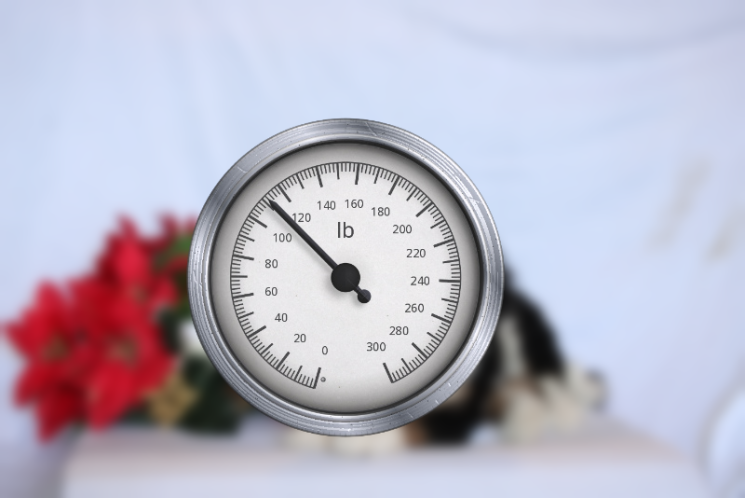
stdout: 112
